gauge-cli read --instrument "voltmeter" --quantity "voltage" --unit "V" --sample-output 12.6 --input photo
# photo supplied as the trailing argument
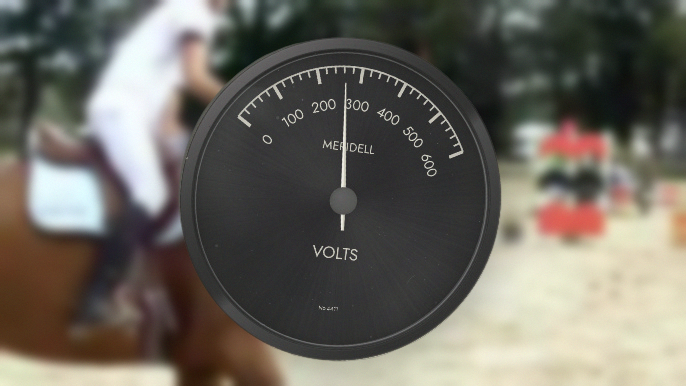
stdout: 260
